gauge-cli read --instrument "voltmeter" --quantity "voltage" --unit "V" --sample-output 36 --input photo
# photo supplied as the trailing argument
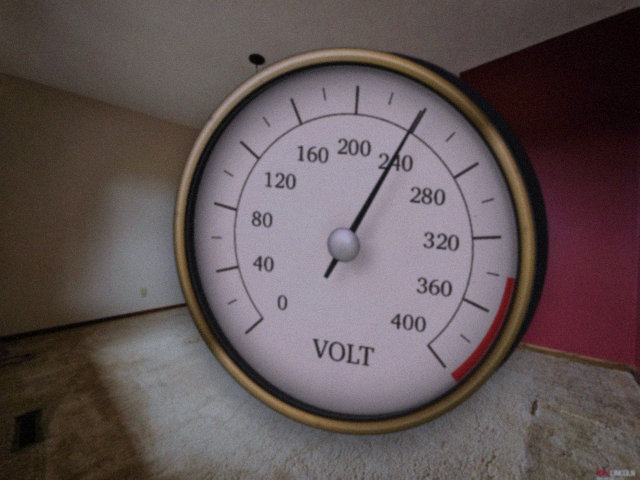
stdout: 240
